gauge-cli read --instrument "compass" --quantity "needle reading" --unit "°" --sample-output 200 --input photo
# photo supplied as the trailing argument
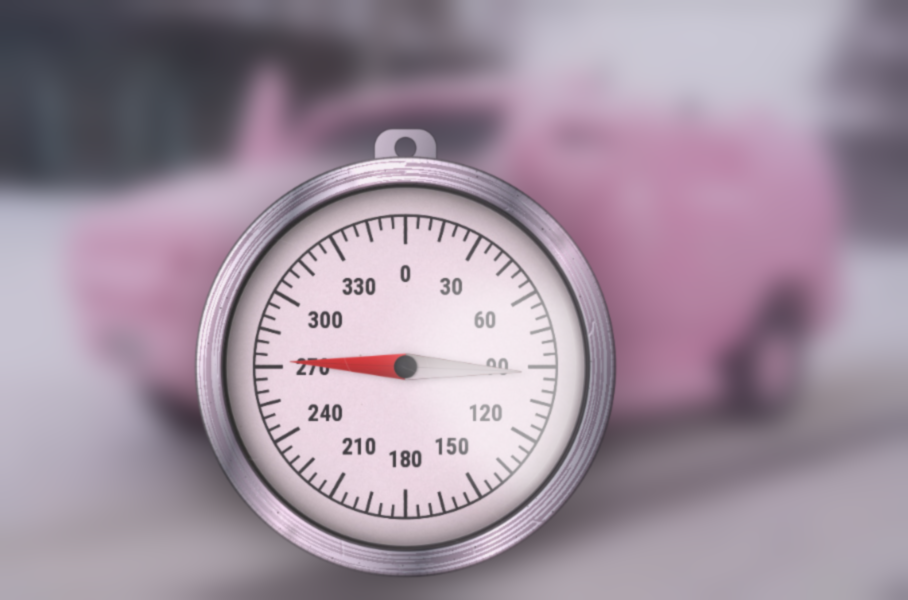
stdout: 272.5
